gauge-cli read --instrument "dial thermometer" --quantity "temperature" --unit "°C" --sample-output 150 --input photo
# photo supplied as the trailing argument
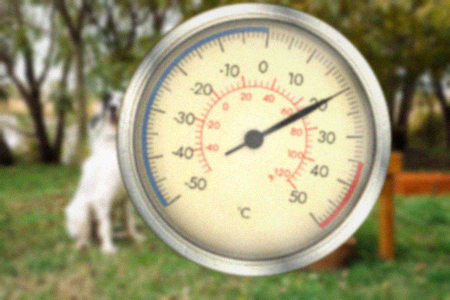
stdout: 20
